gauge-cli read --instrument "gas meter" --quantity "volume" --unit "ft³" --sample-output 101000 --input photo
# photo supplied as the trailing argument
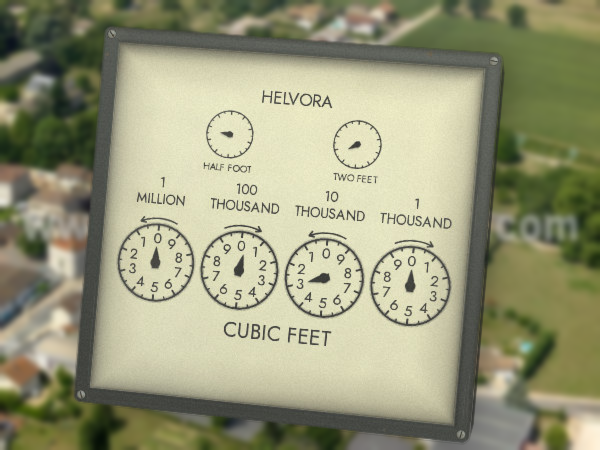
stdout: 3000
